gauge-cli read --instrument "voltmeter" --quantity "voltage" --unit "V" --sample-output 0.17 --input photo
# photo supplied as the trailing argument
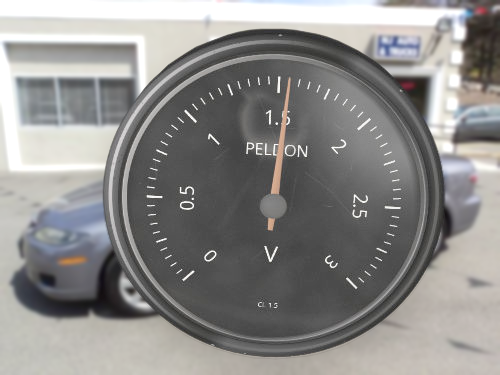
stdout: 1.55
